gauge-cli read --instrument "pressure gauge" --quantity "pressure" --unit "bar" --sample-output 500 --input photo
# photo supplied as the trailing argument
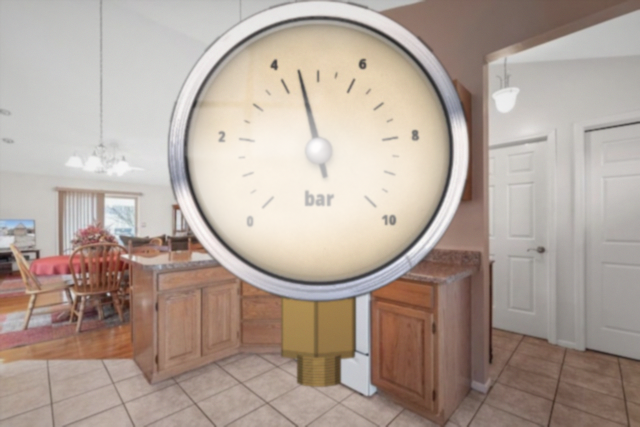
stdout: 4.5
